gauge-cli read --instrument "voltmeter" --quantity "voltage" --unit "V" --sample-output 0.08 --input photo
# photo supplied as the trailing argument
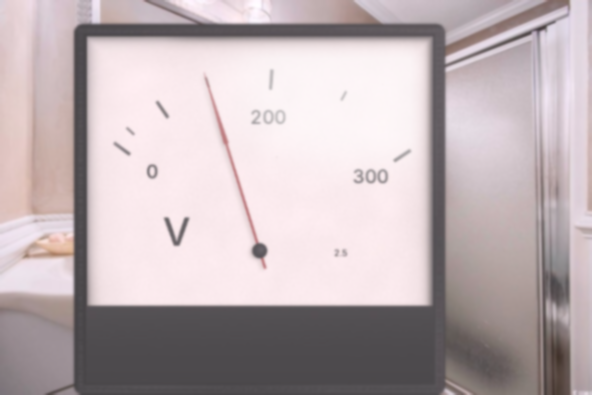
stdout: 150
